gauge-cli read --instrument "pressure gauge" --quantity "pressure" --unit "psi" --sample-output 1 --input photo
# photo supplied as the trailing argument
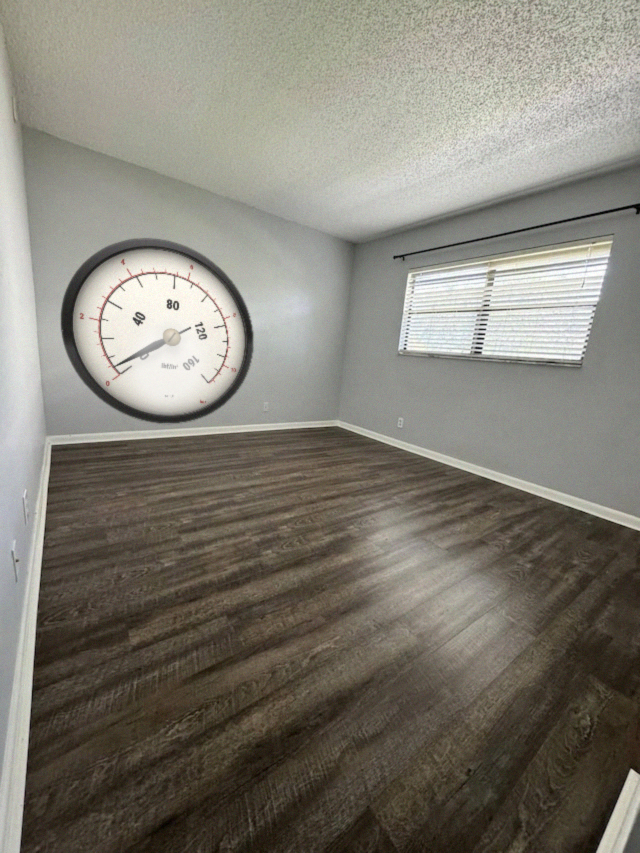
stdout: 5
